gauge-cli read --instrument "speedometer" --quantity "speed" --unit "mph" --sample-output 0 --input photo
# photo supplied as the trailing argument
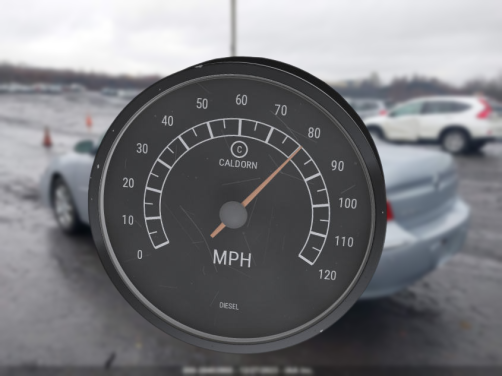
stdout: 80
